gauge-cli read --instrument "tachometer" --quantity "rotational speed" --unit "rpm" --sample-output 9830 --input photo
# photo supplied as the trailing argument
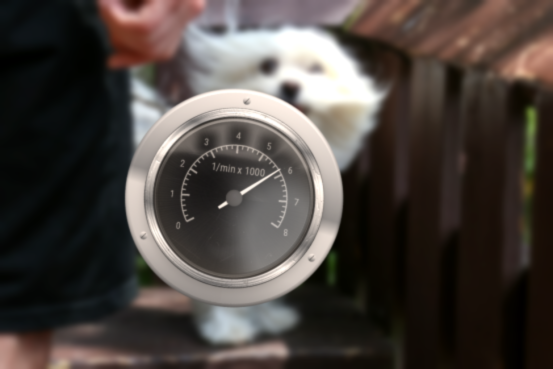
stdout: 5800
